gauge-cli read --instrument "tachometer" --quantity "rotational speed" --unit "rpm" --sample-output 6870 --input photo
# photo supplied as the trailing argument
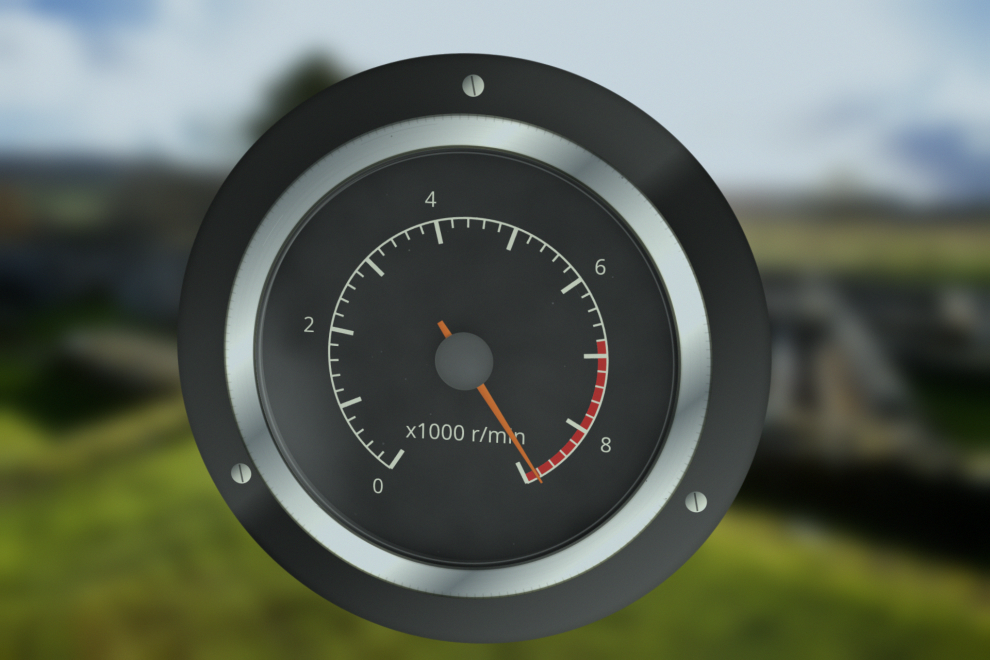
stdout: 8800
